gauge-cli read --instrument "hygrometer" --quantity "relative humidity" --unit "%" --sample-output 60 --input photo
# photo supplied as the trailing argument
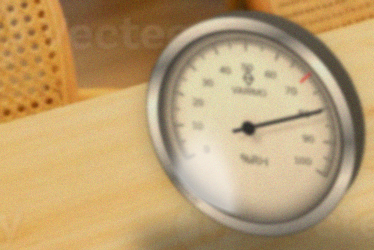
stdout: 80
